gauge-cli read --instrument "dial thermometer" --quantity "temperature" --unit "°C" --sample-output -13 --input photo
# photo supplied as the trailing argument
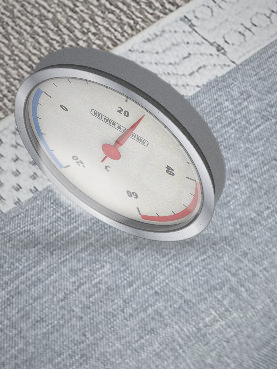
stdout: 24
